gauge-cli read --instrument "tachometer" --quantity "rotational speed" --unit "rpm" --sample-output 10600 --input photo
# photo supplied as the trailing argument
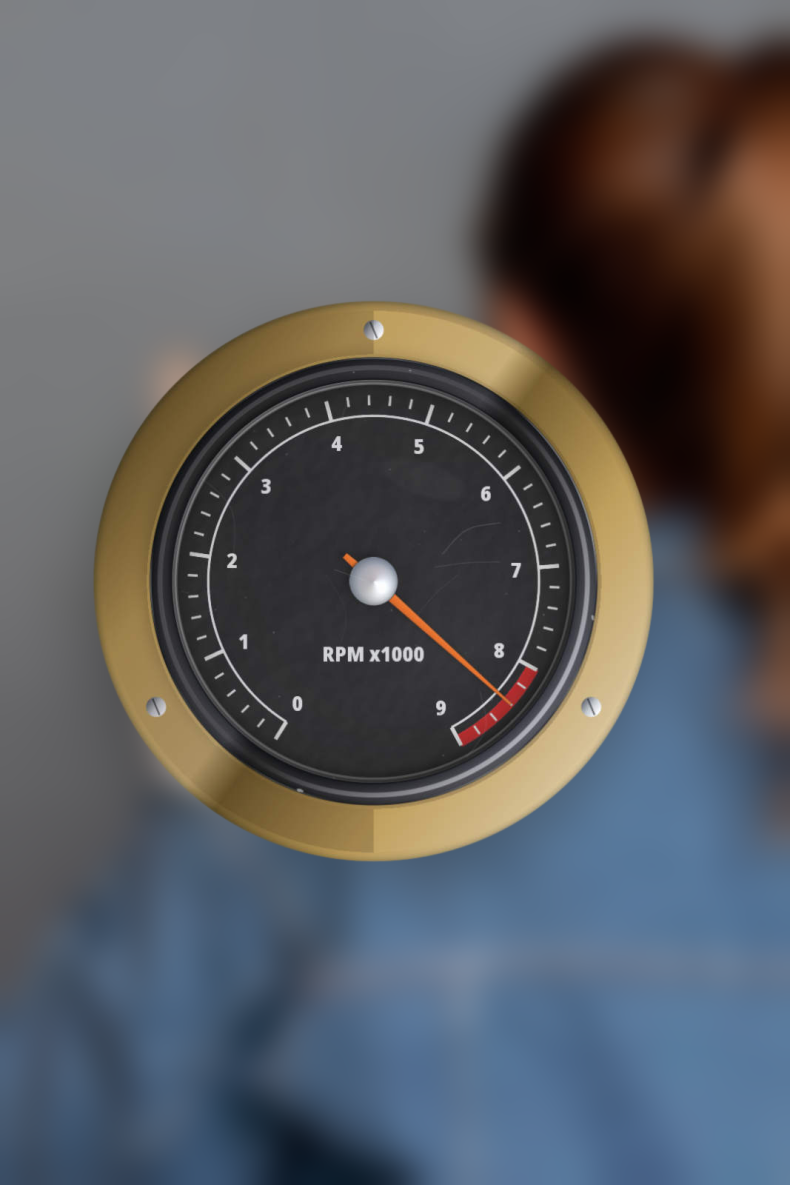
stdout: 8400
